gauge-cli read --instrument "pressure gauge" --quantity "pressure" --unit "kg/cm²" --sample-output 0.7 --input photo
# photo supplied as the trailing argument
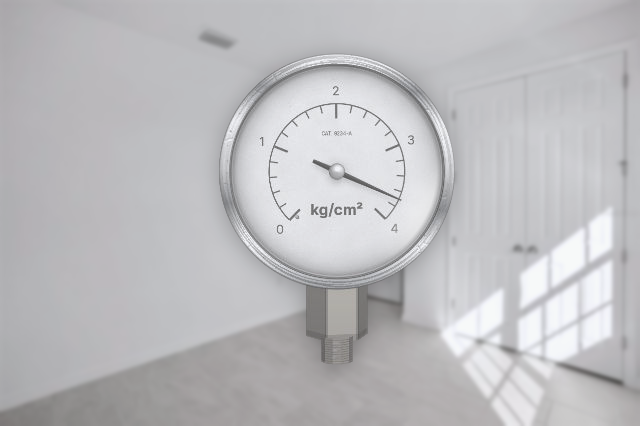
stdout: 3.7
